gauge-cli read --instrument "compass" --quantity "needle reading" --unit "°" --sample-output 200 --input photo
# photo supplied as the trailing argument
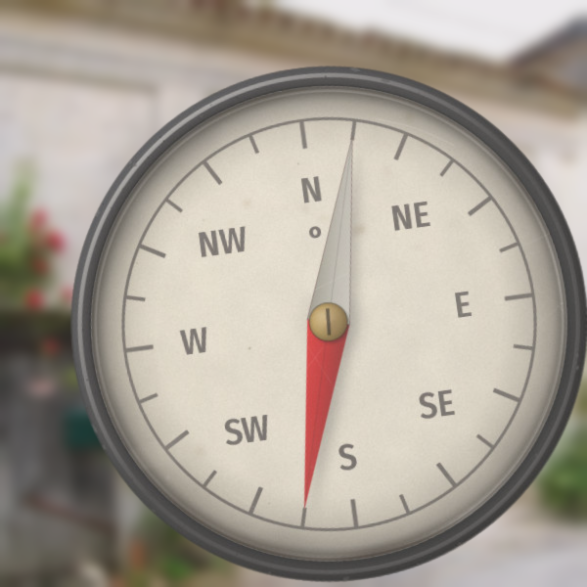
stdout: 195
